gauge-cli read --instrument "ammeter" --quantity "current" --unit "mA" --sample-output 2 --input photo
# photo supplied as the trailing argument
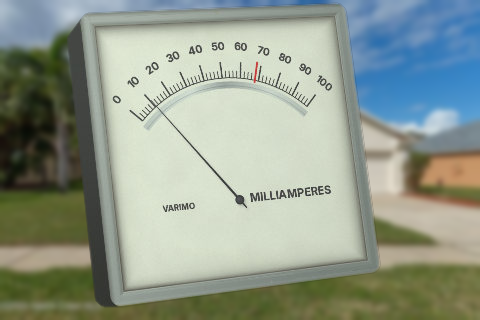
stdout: 10
